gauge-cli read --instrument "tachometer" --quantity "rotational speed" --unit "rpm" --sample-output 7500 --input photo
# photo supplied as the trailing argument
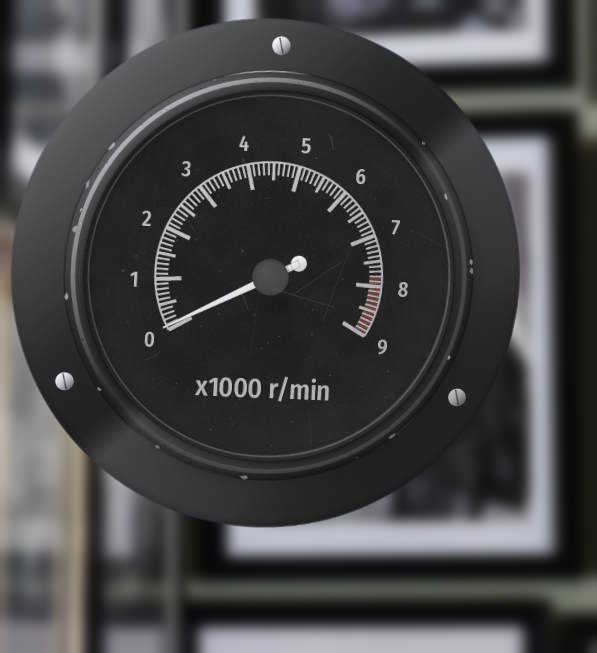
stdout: 100
